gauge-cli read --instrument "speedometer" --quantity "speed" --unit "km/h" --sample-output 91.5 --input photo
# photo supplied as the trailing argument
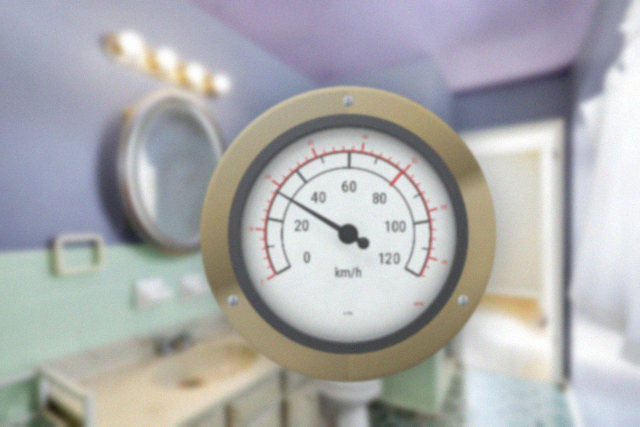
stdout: 30
